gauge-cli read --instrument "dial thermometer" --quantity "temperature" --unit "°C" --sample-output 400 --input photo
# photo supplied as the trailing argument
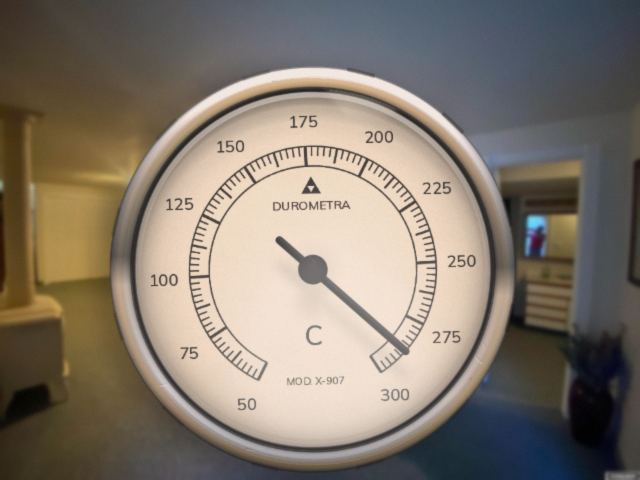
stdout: 287.5
